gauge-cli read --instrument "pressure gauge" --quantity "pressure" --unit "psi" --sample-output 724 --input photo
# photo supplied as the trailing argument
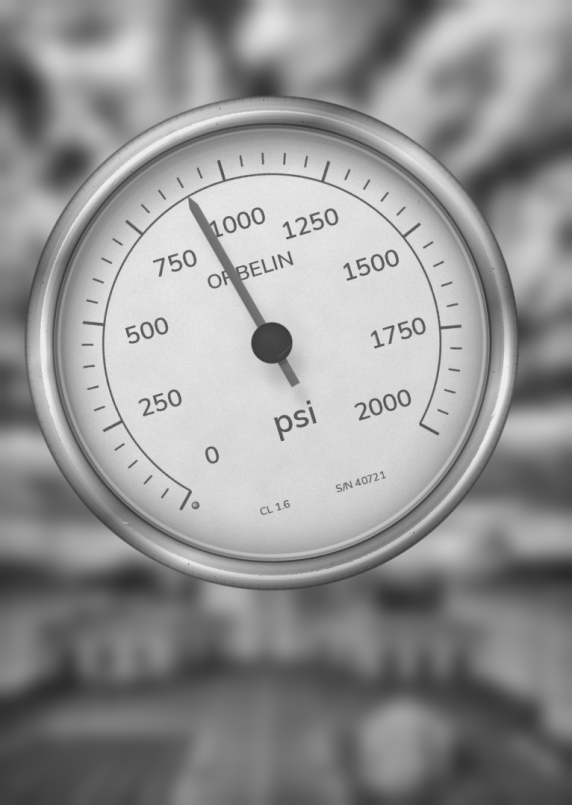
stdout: 900
